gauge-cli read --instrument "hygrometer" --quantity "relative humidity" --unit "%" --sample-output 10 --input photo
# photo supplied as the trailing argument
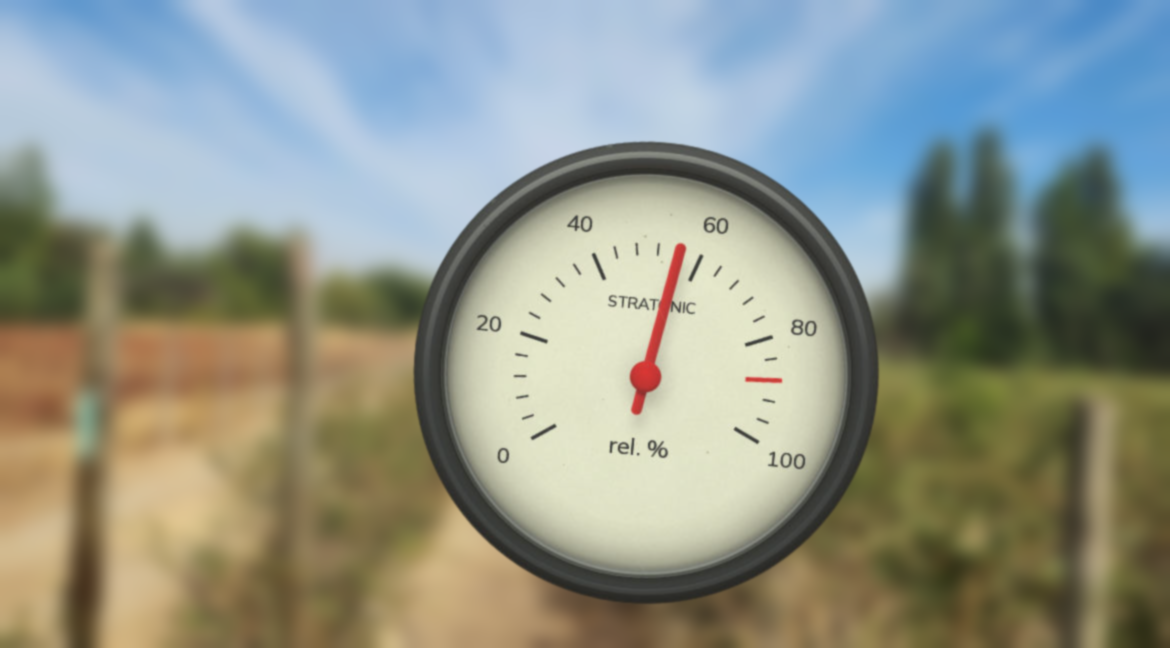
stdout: 56
